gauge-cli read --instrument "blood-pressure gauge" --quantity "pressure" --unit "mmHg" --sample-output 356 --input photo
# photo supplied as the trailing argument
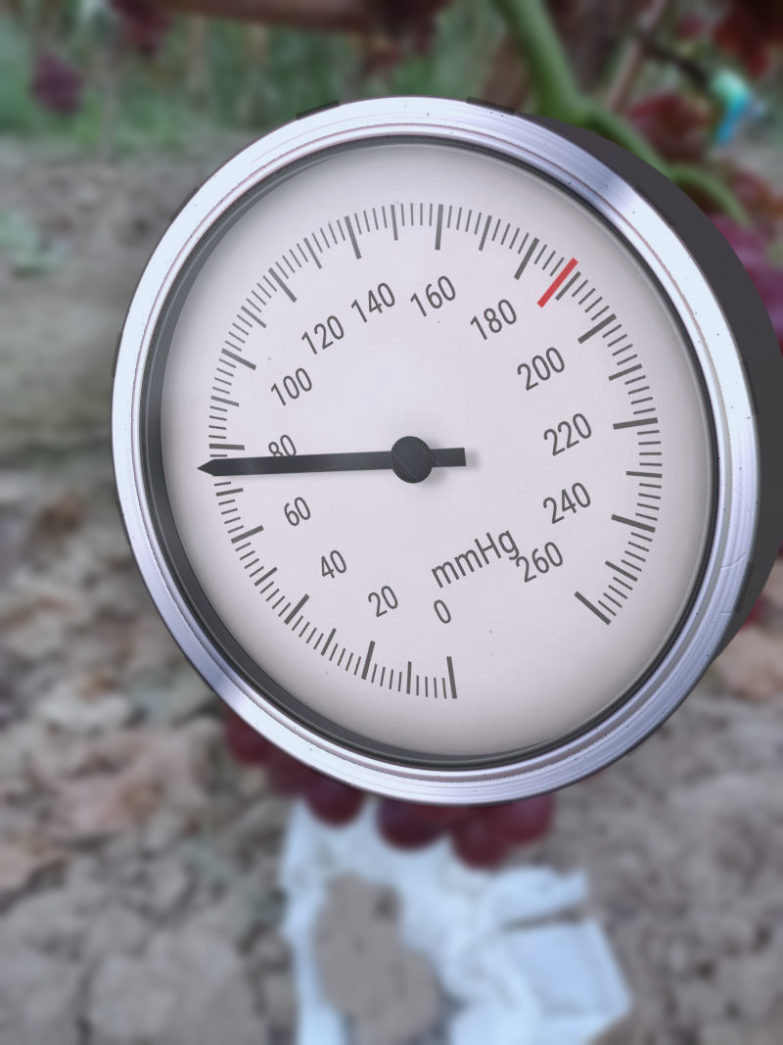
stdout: 76
